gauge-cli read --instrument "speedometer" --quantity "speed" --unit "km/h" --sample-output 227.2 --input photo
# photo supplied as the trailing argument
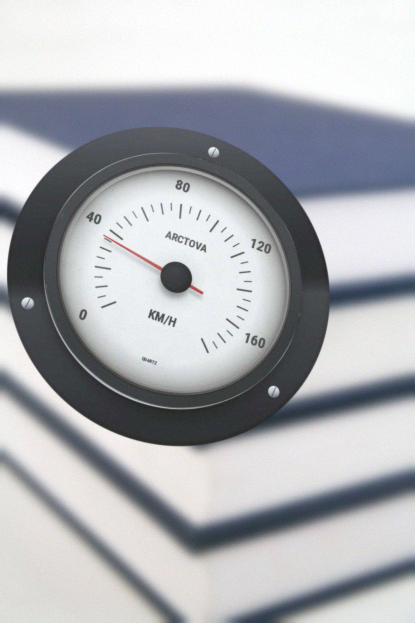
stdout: 35
